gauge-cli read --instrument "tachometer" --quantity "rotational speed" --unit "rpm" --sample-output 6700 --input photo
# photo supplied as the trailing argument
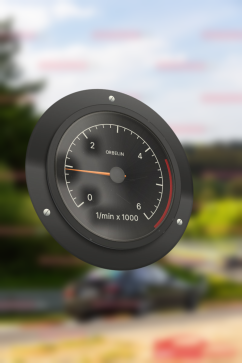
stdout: 900
